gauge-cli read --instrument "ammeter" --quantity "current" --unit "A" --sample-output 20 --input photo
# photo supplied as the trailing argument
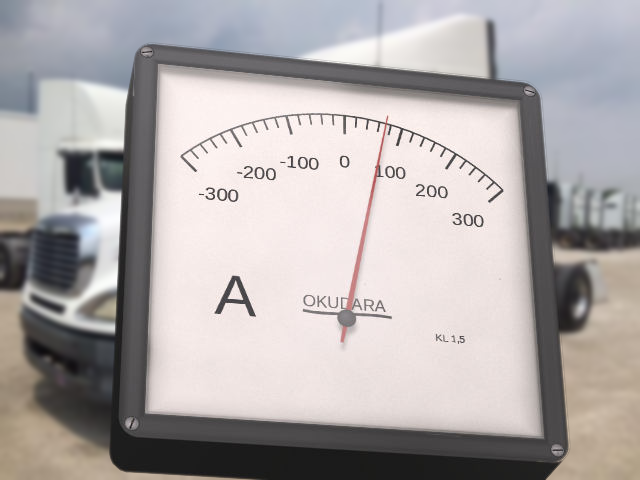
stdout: 70
